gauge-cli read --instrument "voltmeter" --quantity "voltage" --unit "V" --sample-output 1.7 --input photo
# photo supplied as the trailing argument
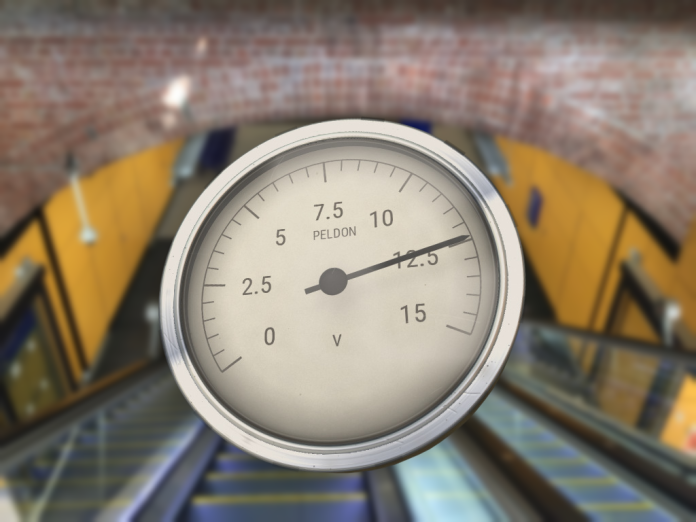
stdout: 12.5
